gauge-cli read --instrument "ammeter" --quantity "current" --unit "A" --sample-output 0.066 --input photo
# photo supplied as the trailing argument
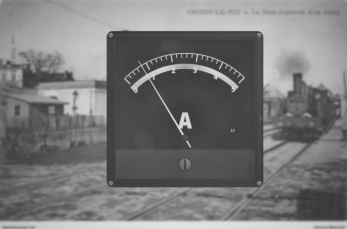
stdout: 0.8
